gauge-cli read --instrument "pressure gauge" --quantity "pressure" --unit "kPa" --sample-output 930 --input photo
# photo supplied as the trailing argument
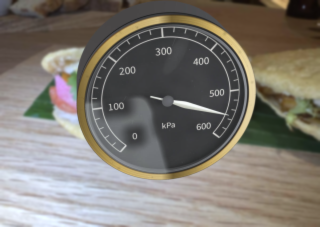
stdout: 550
